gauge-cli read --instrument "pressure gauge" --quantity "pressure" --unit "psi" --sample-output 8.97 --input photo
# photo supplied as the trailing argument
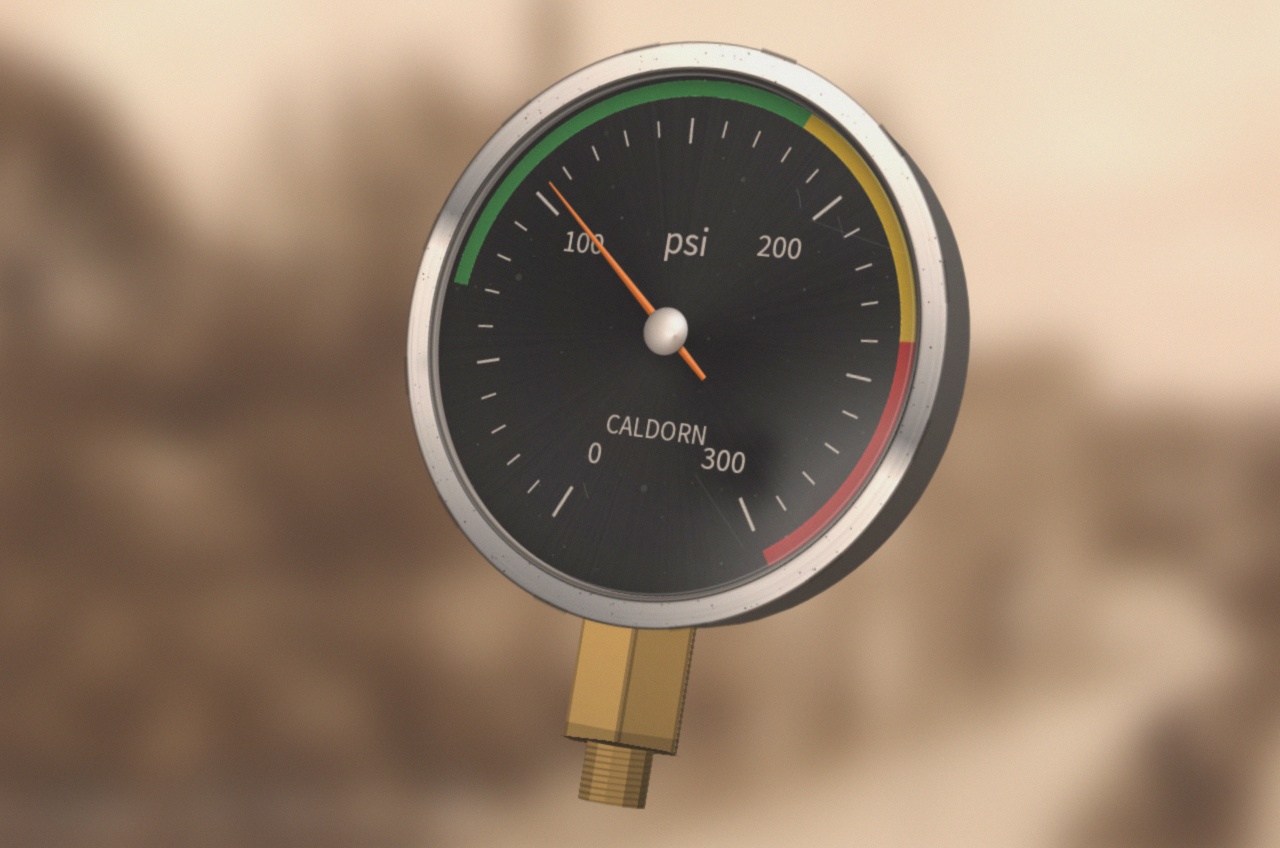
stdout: 105
